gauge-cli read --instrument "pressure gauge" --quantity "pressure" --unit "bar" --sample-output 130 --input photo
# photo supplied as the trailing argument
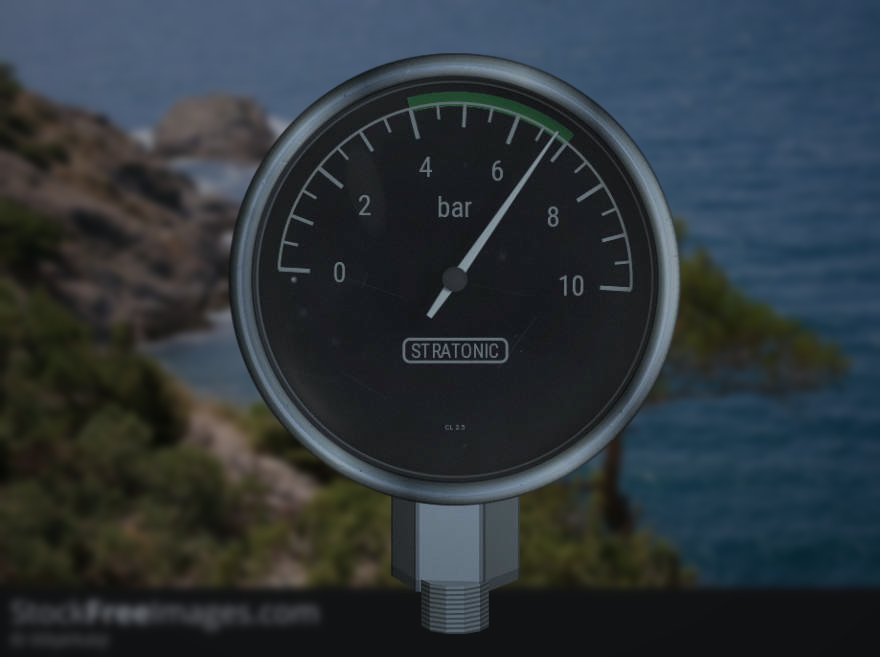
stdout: 6.75
